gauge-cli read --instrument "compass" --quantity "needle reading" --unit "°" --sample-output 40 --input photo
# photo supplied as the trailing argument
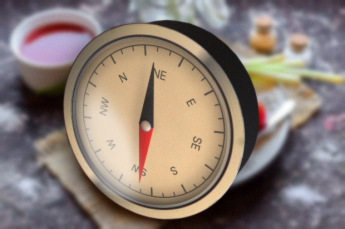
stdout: 220
